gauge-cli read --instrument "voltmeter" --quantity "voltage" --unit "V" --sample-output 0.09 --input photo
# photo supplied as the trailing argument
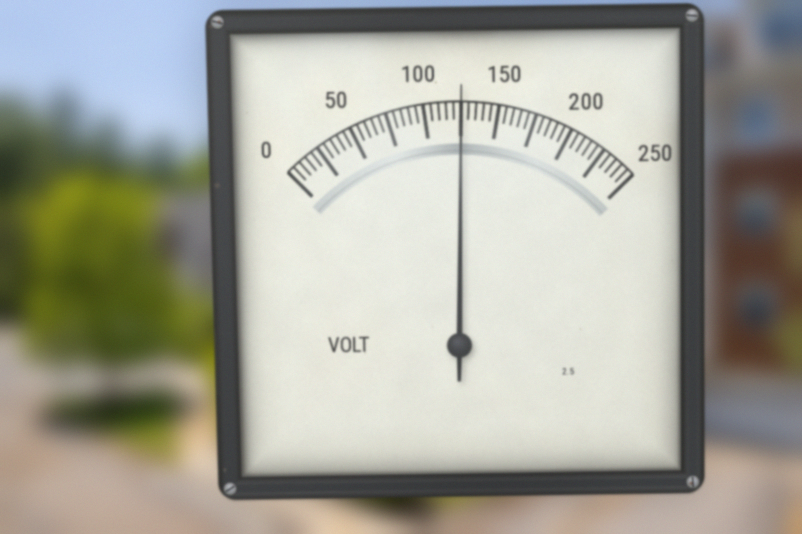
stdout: 125
